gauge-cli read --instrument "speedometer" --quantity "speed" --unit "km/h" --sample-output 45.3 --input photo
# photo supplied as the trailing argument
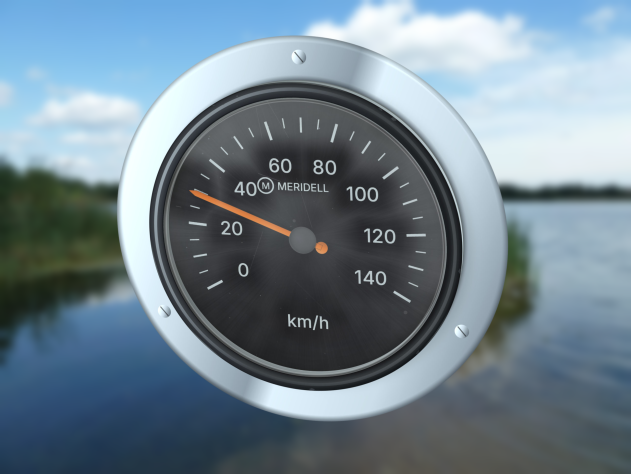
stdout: 30
